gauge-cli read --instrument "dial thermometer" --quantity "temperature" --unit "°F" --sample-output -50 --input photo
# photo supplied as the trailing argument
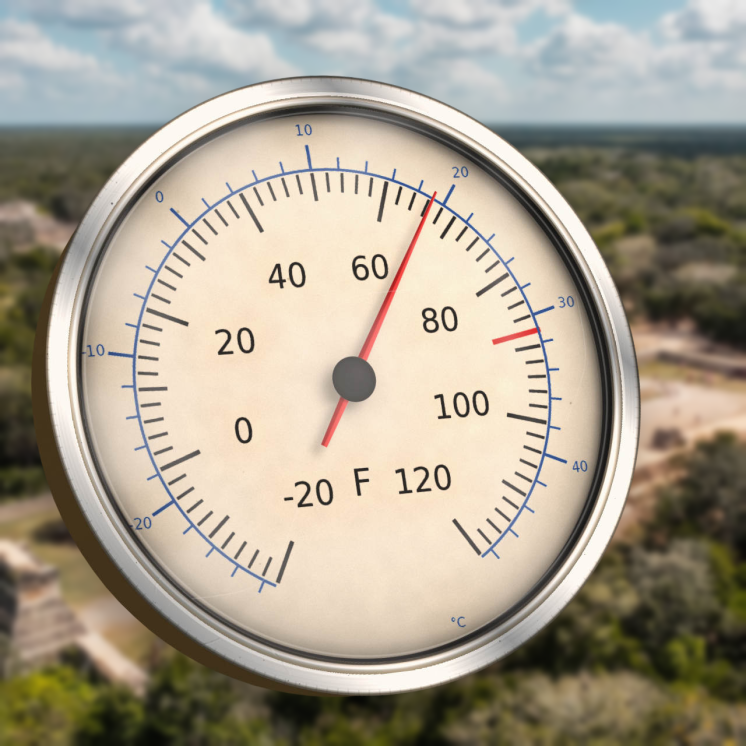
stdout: 66
